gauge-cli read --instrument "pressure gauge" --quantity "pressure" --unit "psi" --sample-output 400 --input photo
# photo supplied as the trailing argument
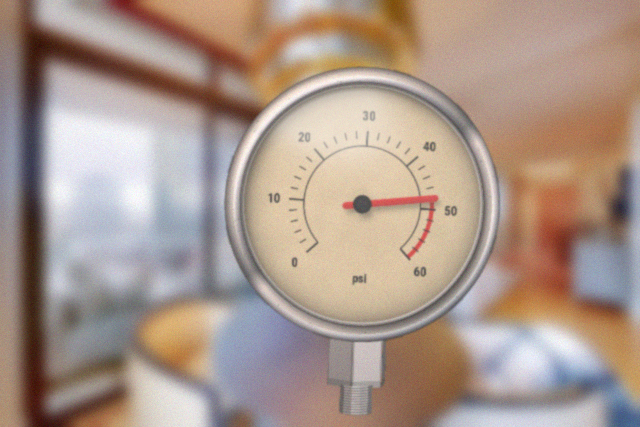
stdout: 48
